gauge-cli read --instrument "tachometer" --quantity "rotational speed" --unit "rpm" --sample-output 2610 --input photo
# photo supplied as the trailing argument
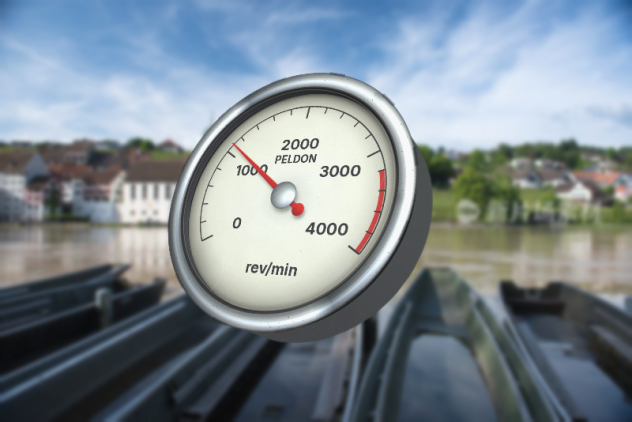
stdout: 1100
